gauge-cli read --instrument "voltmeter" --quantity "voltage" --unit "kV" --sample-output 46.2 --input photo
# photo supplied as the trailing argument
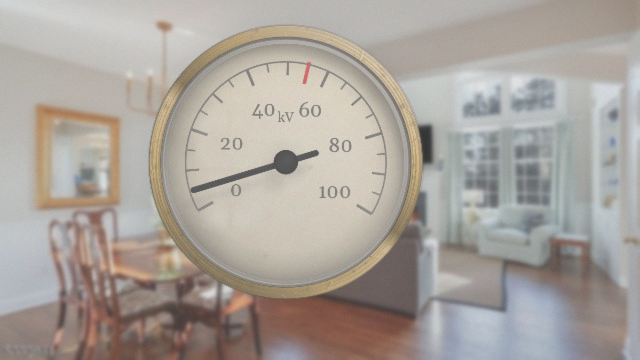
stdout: 5
